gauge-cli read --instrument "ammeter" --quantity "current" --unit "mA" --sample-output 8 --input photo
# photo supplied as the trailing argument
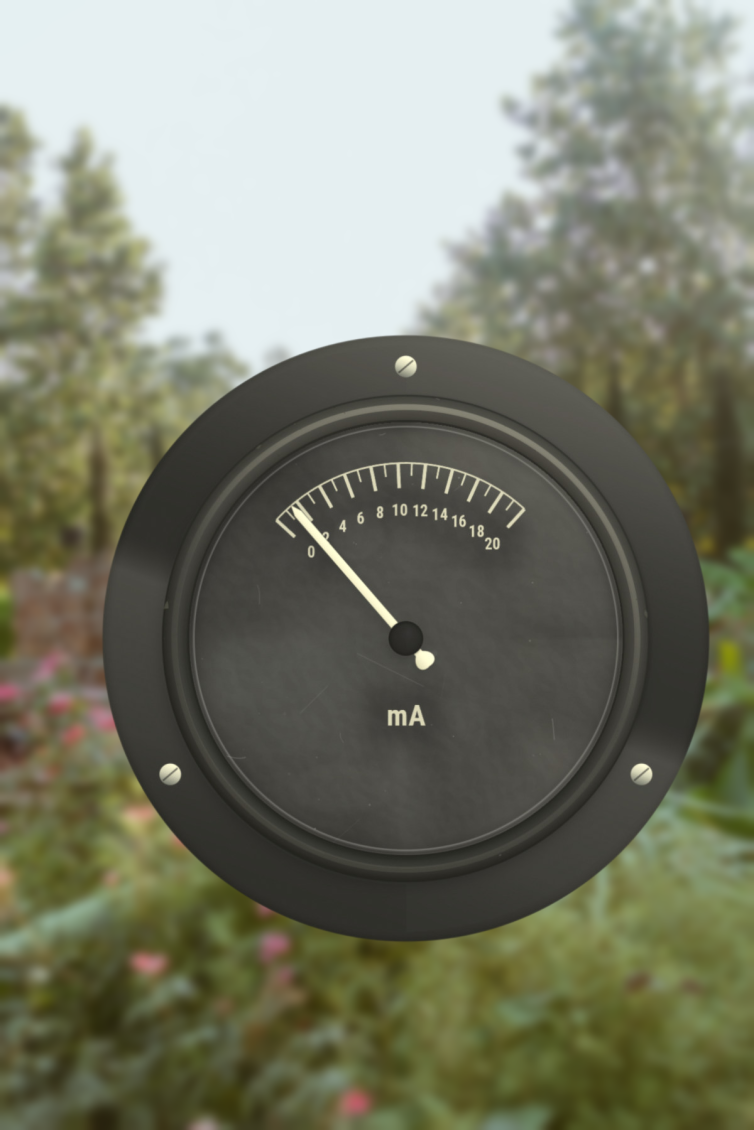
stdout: 1.5
